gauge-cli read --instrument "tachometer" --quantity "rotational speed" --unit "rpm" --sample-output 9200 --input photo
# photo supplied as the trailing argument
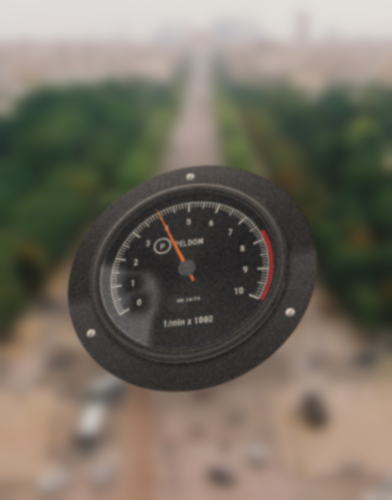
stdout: 4000
